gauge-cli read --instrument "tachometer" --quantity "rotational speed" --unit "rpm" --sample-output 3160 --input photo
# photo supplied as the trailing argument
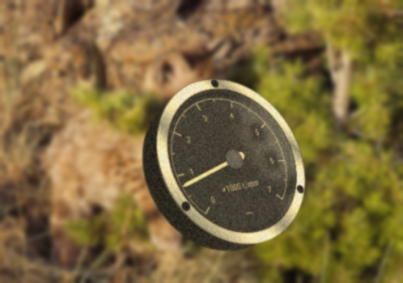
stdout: 750
